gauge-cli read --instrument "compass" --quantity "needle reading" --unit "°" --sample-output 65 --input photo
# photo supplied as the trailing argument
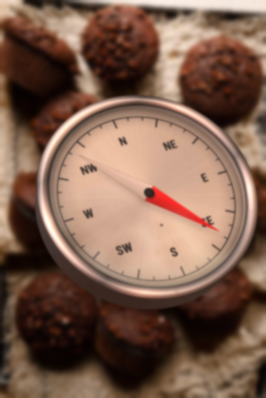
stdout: 140
